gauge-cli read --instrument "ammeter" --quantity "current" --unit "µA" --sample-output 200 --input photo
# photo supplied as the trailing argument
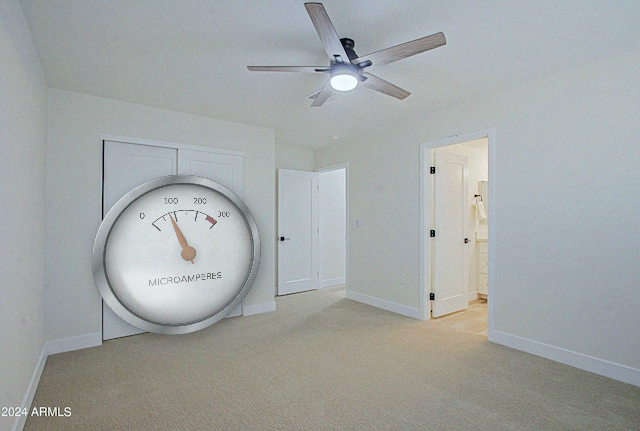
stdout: 75
